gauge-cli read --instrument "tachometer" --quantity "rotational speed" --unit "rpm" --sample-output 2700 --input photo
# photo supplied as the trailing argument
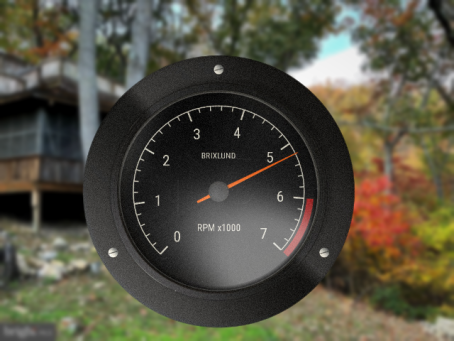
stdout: 5200
